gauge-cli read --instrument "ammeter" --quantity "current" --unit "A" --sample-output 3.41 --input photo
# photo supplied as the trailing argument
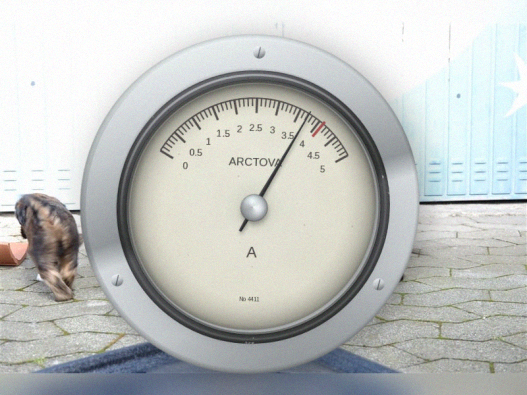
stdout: 3.7
